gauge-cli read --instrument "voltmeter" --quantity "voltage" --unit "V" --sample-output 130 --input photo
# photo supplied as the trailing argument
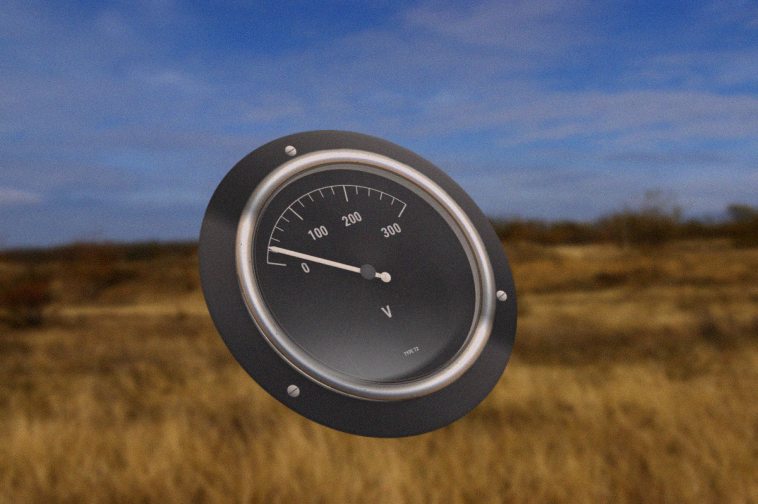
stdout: 20
